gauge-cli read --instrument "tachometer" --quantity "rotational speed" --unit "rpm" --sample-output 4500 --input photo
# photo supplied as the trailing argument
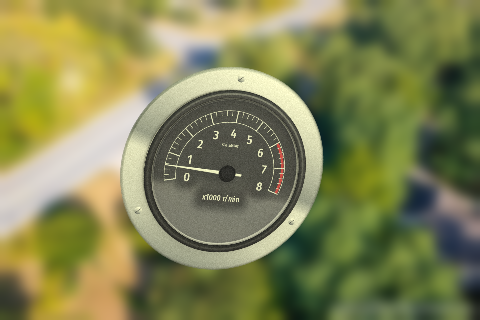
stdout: 600
